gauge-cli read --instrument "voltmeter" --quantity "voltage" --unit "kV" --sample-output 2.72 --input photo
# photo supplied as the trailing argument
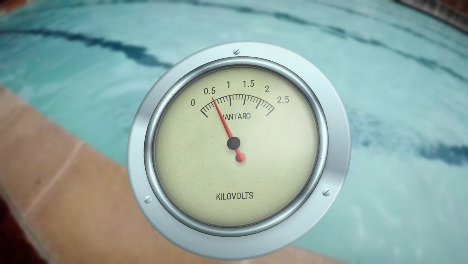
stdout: 0.5
